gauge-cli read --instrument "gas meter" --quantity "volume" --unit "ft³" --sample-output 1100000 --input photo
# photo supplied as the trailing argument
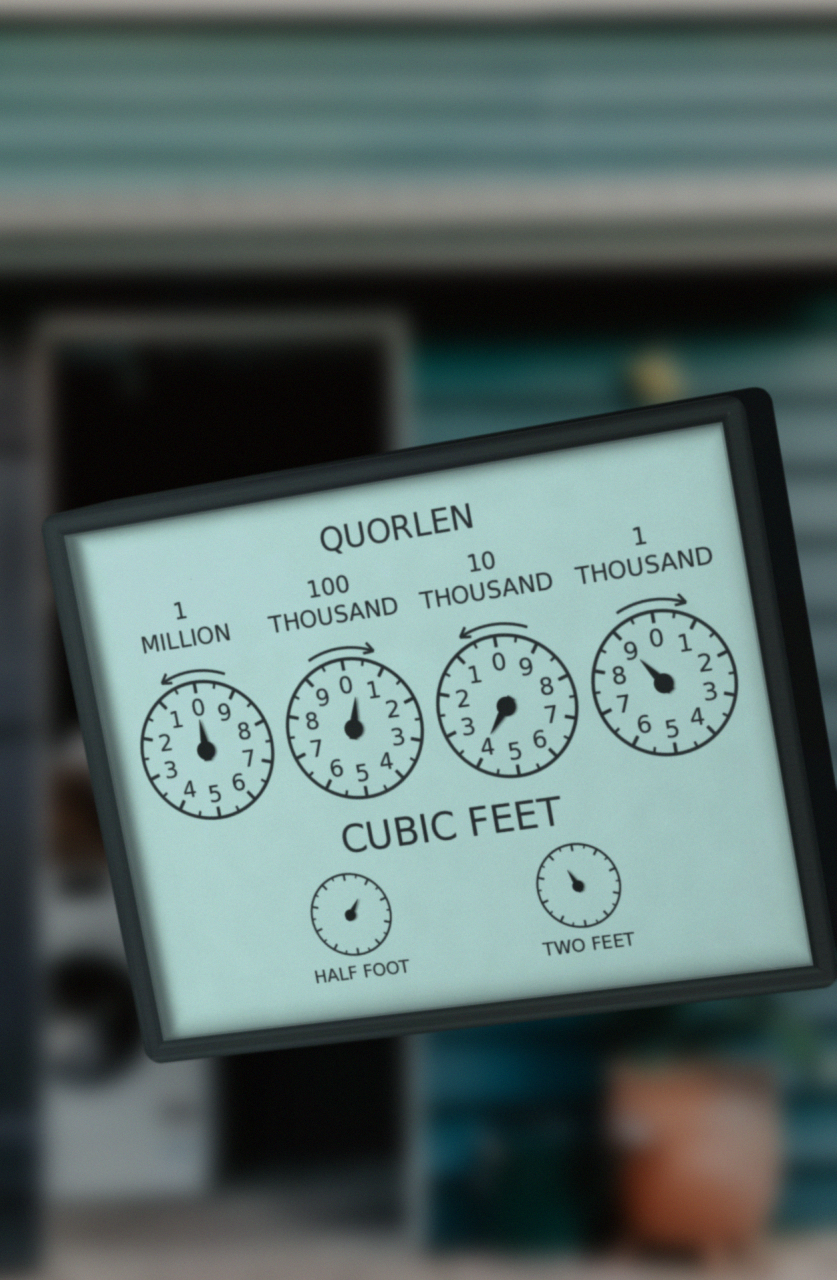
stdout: 3900
